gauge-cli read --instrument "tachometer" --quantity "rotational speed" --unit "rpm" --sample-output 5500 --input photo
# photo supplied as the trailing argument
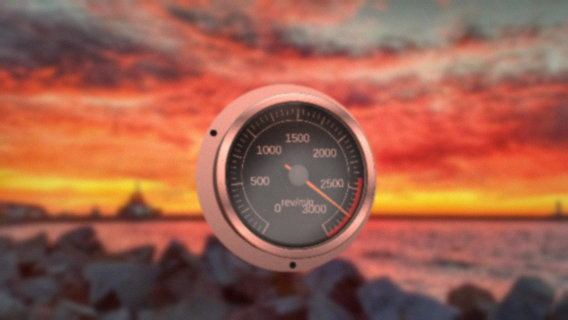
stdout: 2750
